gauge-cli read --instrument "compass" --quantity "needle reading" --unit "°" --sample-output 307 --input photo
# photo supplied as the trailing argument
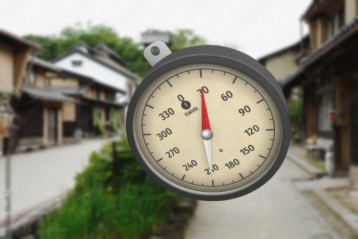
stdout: 30
